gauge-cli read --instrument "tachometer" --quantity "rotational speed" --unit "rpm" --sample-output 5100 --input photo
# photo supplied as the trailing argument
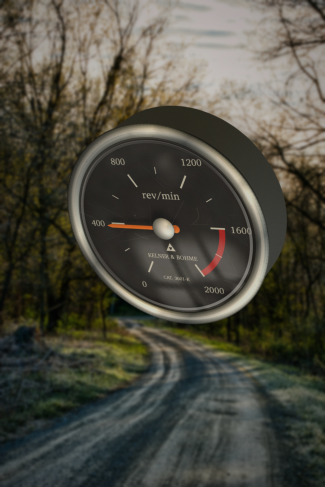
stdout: 400
